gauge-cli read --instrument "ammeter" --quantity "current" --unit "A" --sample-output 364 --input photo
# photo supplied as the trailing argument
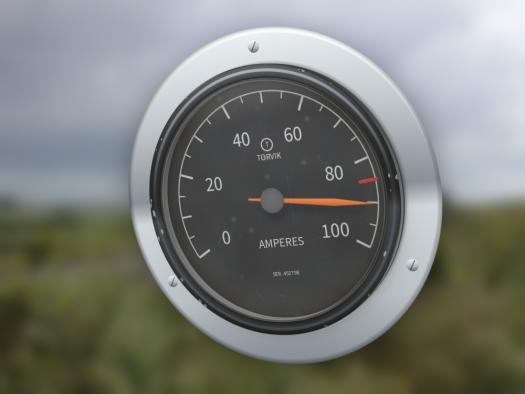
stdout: 90
